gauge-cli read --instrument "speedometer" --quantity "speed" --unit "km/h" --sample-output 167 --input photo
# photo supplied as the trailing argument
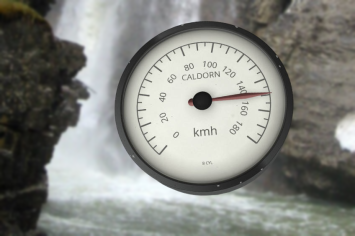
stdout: 150
